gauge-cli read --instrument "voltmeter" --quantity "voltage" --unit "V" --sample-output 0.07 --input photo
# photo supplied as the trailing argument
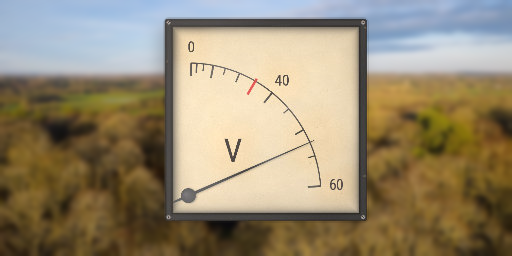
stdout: 52.5
